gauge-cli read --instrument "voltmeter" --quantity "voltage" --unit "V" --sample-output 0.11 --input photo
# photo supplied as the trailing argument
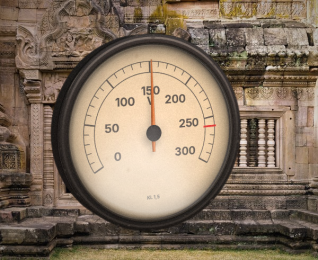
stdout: 150
